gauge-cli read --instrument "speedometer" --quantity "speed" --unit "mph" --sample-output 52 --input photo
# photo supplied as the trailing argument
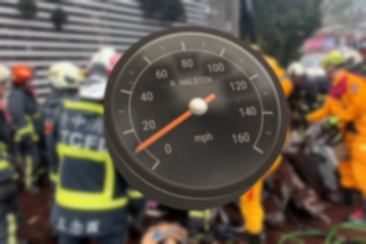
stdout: 10
